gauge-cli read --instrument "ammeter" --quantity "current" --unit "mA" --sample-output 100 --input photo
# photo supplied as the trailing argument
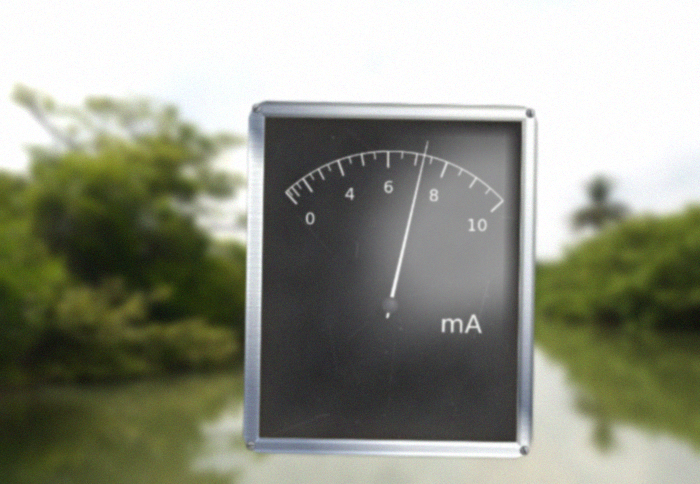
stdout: 7.25
